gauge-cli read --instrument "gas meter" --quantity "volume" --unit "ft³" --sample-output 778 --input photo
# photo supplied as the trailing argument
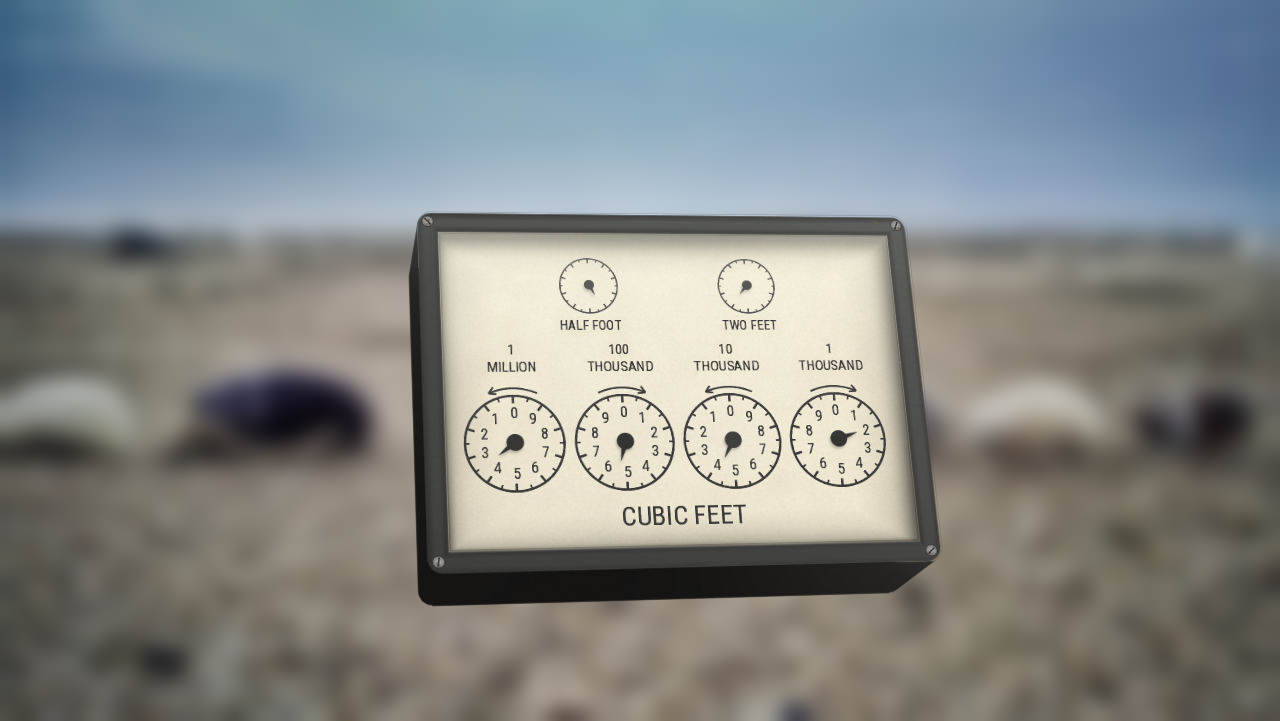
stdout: 354200
